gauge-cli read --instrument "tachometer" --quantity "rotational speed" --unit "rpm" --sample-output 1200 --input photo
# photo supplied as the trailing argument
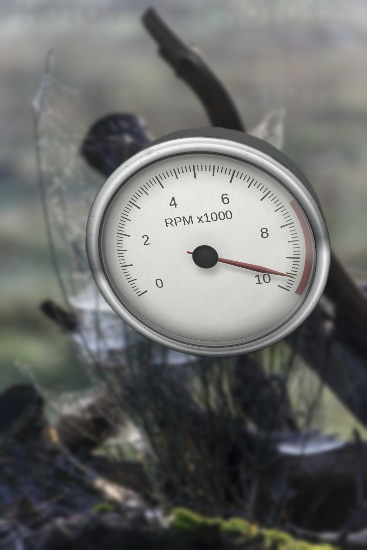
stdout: 9500
